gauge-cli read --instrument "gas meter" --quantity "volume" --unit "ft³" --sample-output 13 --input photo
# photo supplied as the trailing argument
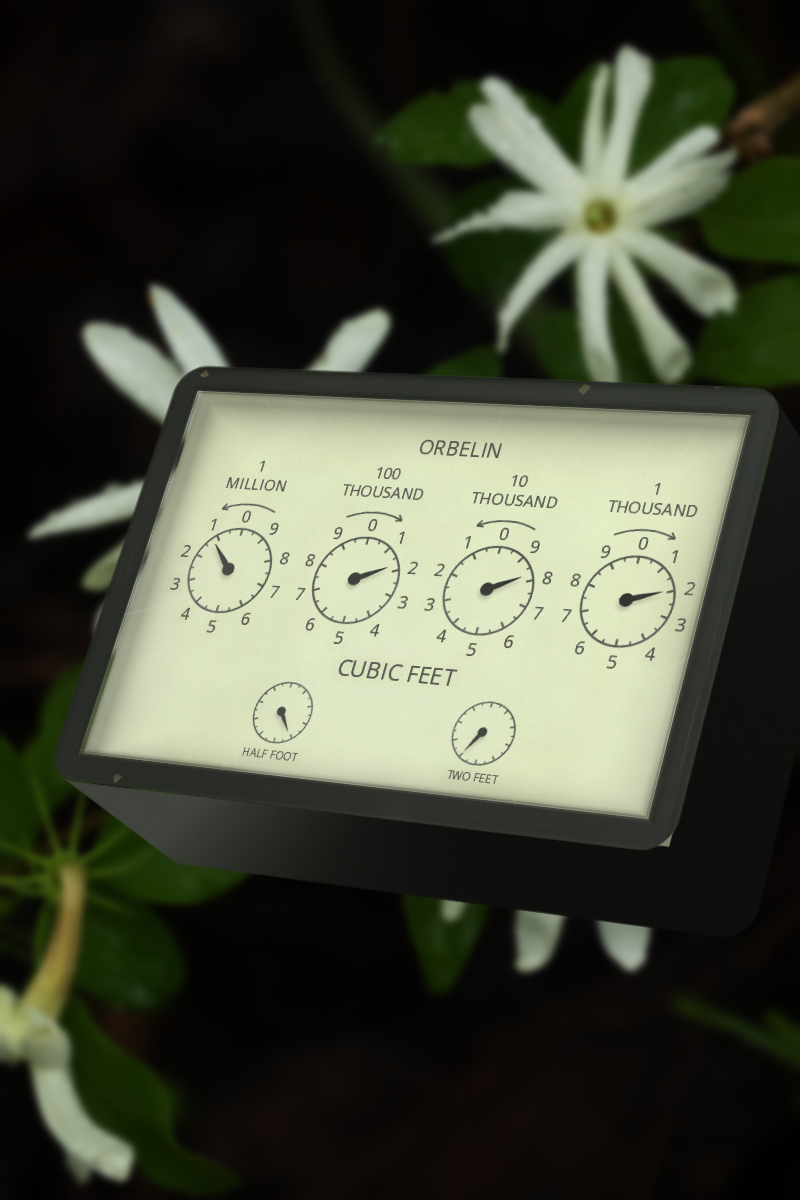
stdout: 118200
